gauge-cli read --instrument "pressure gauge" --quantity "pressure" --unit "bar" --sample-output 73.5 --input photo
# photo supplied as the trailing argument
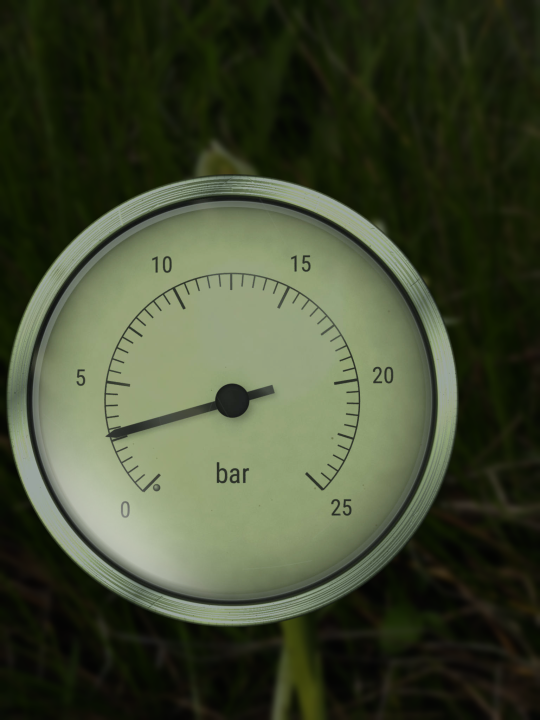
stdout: 2.75
